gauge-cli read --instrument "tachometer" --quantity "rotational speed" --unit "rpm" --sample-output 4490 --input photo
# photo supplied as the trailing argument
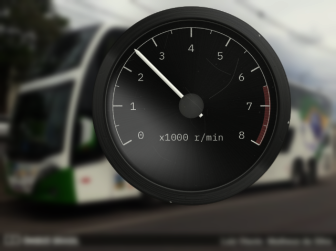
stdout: 2500
